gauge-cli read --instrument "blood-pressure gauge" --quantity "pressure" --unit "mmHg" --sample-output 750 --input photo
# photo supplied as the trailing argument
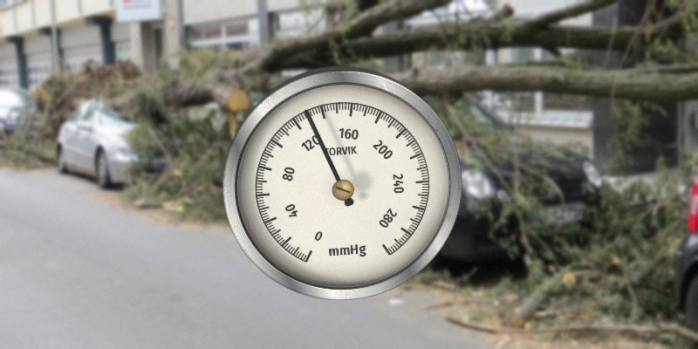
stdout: 130
